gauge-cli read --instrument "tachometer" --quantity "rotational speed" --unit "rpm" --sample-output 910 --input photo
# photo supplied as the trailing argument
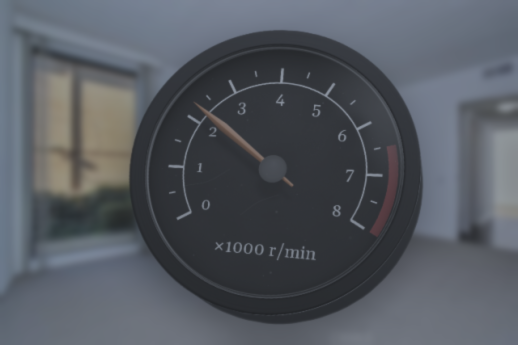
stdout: 2250
